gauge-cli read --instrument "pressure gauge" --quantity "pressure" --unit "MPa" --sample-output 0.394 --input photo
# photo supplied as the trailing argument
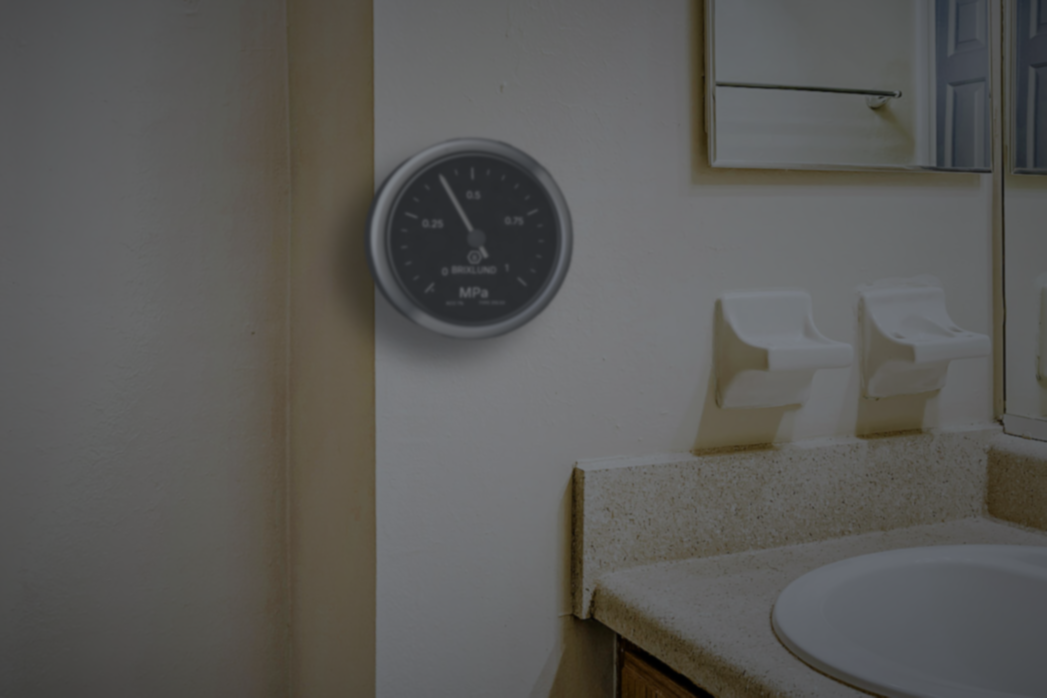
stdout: 0.4
